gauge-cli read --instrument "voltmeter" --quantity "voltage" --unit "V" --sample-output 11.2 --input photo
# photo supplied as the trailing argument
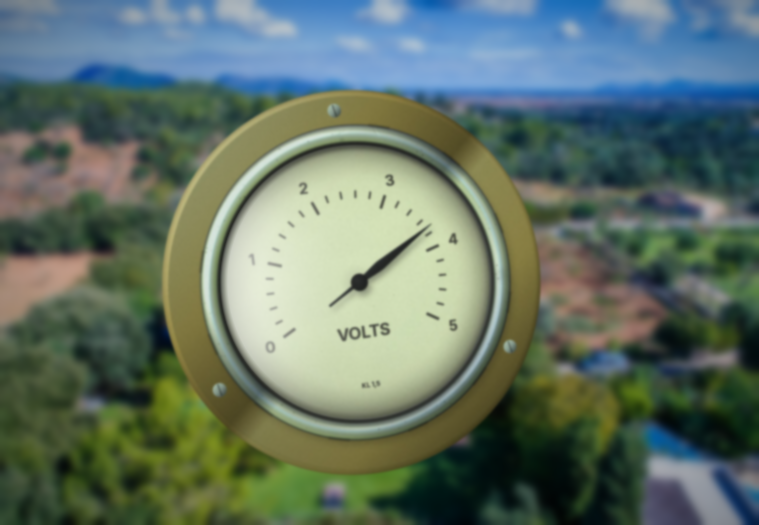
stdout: 3.7
